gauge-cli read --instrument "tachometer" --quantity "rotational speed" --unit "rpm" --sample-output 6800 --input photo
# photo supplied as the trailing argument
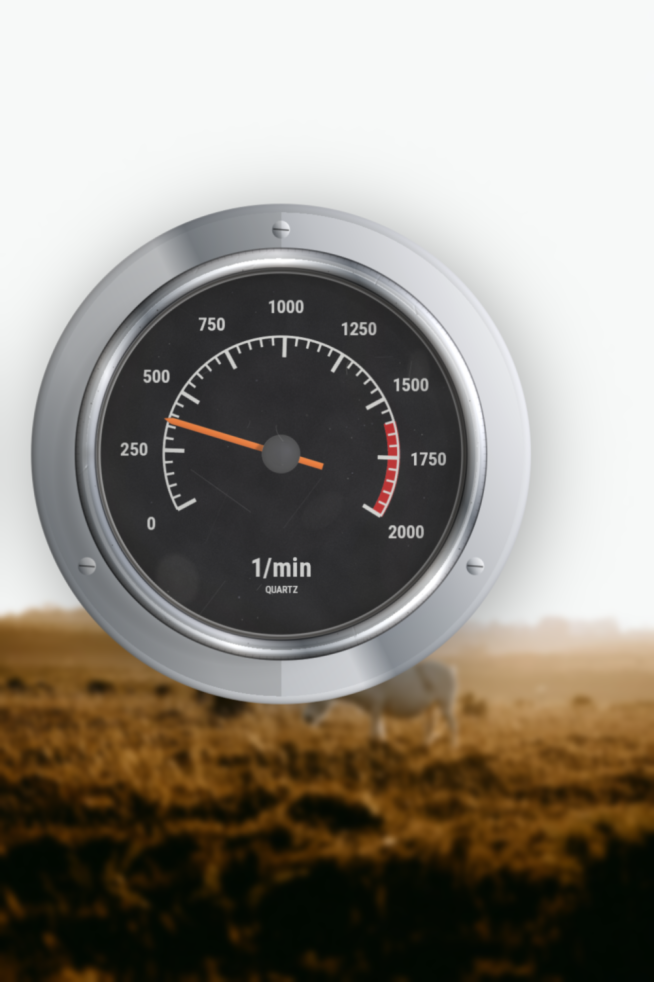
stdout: 375
